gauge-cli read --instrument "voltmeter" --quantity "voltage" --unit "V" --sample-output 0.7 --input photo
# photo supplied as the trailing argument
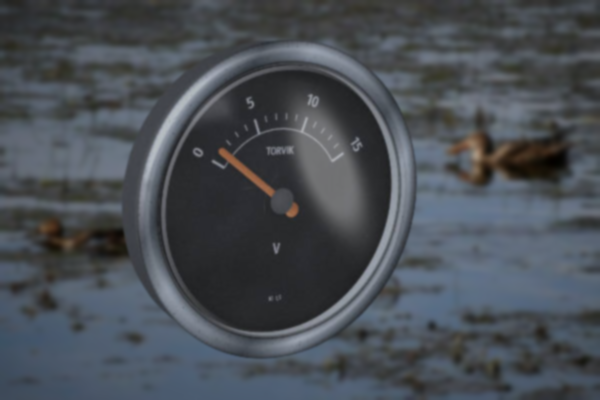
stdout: 1
